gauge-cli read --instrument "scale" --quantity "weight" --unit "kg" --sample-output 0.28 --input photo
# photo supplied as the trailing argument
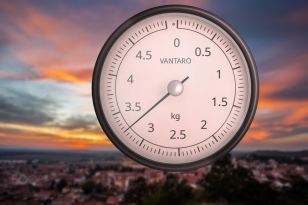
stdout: 3.25
